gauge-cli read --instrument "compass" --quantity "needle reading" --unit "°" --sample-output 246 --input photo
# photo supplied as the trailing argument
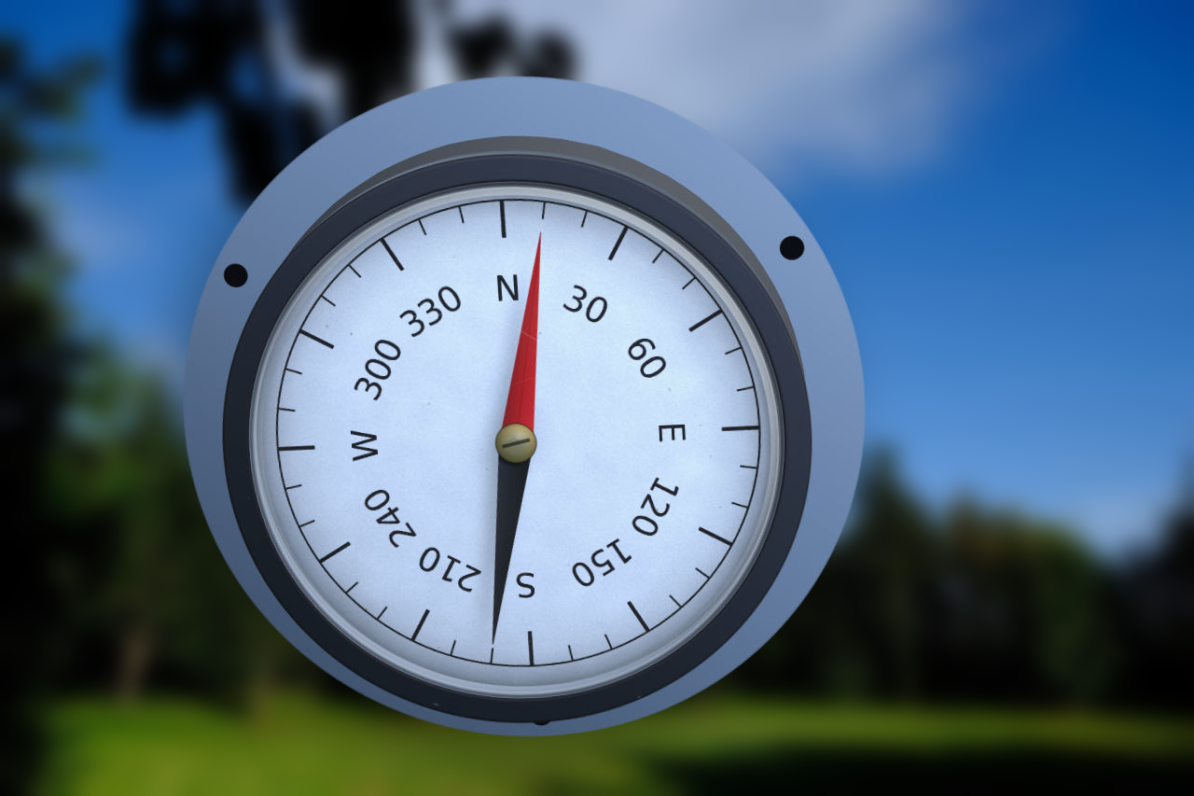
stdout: 10
